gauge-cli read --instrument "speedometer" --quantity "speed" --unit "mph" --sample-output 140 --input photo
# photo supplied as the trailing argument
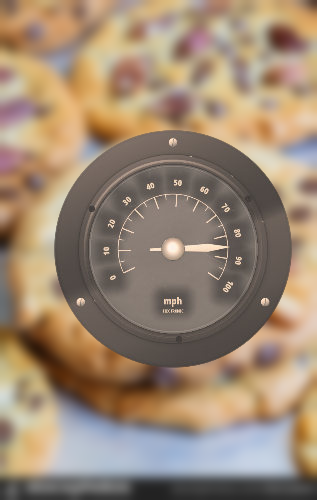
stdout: 85
